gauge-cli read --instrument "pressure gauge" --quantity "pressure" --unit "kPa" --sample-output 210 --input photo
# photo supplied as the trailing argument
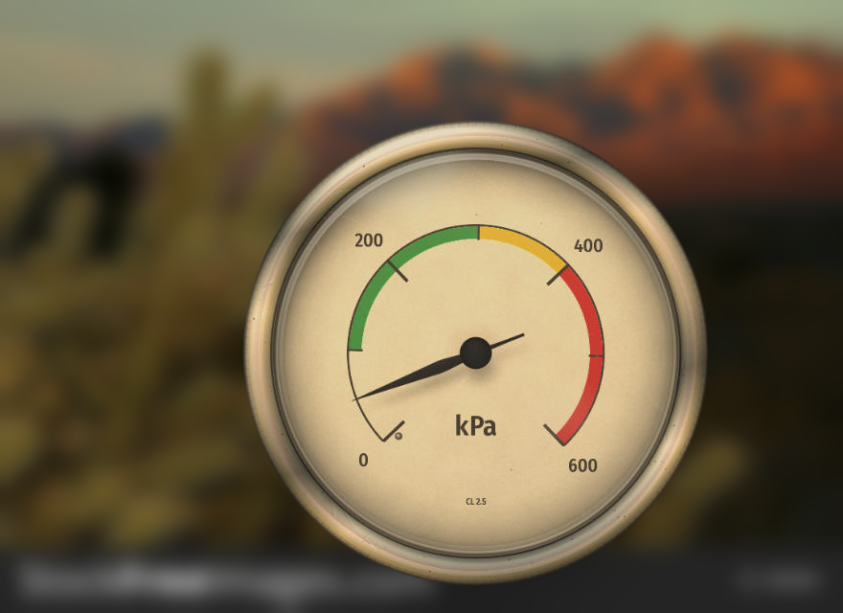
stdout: 50
